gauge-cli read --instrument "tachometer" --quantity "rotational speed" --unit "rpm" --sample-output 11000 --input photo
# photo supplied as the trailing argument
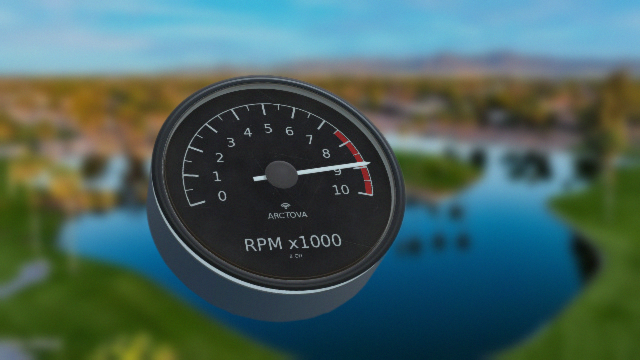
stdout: 9000
